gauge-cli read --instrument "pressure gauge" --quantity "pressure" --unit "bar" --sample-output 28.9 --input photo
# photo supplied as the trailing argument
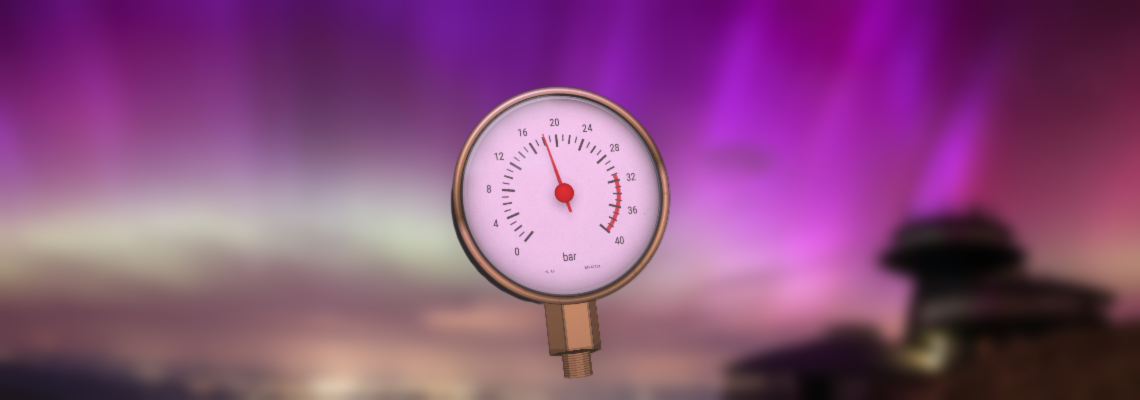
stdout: 18
